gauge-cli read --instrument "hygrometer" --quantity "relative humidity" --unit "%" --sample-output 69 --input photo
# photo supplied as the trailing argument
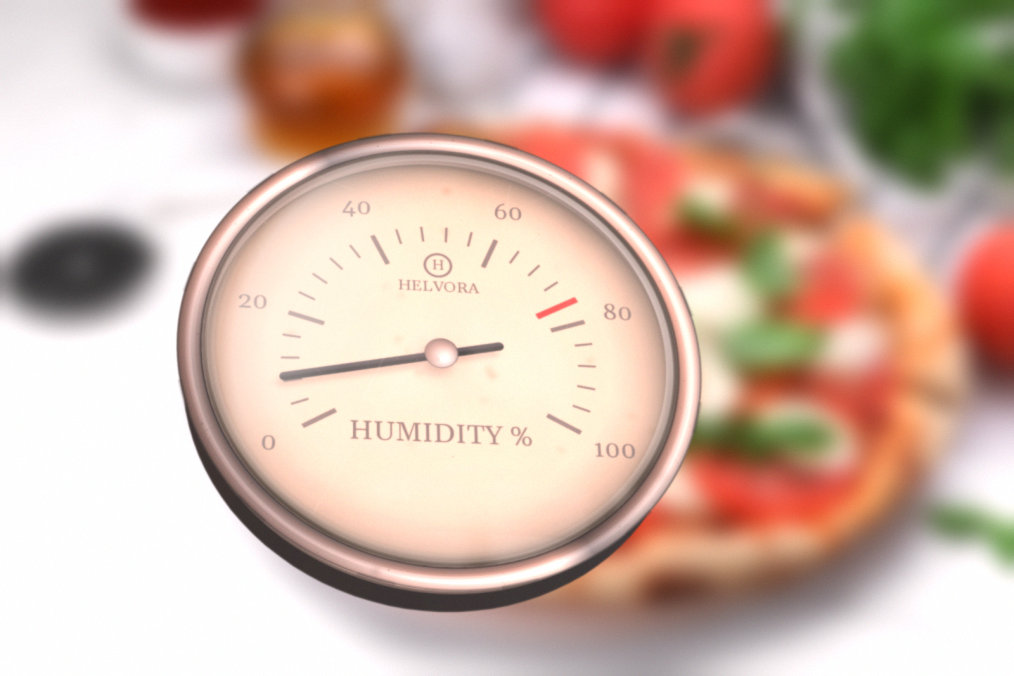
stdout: 8
